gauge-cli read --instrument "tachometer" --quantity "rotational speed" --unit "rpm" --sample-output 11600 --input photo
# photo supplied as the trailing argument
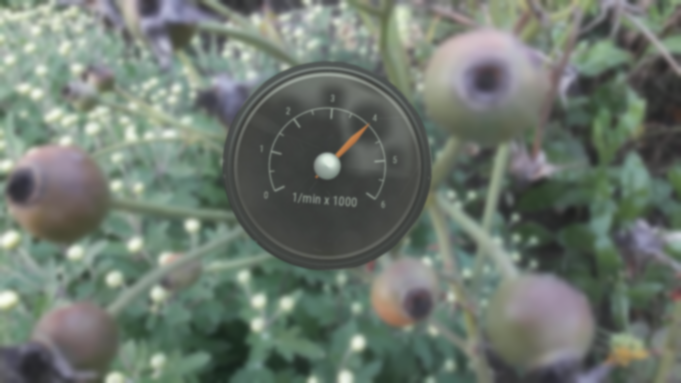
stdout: 4000
